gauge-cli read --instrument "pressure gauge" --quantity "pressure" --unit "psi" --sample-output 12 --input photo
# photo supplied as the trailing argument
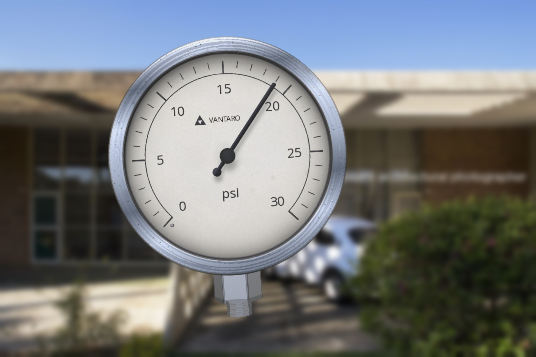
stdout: 19
